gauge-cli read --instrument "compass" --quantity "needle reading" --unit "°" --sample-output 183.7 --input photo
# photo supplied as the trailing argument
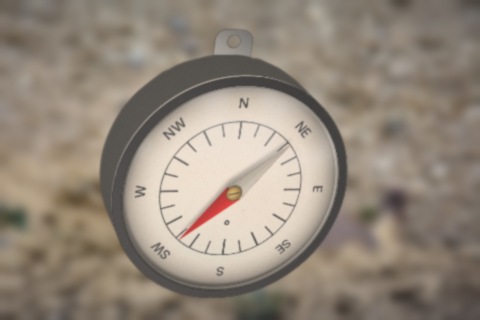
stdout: 225
